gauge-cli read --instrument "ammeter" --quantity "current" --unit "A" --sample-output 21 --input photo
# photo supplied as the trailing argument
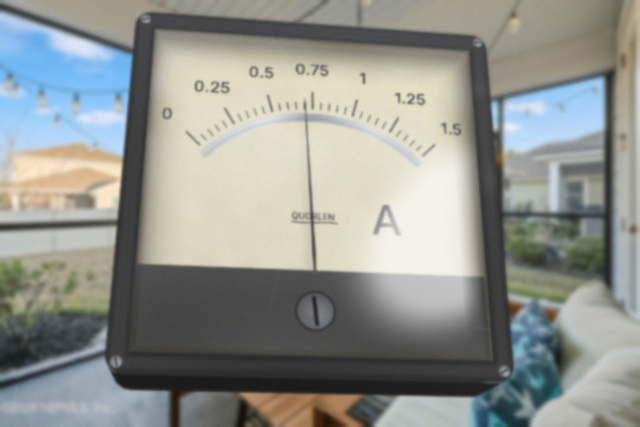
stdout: 0.7
